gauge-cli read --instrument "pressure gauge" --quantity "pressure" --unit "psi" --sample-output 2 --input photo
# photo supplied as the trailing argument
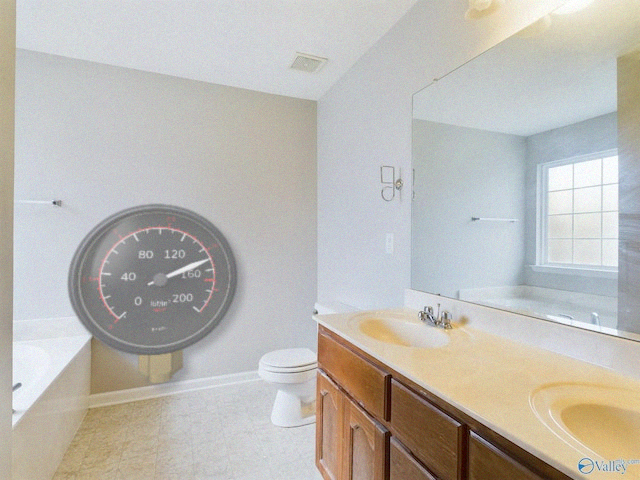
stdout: 150
